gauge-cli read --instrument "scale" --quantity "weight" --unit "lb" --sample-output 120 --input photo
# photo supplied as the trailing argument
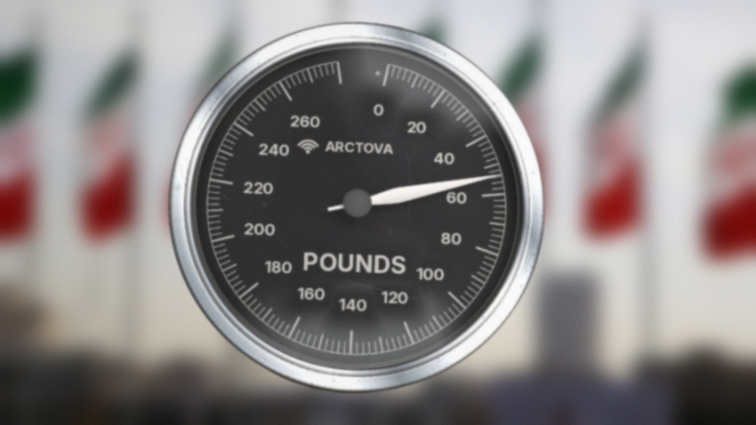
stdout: 54
